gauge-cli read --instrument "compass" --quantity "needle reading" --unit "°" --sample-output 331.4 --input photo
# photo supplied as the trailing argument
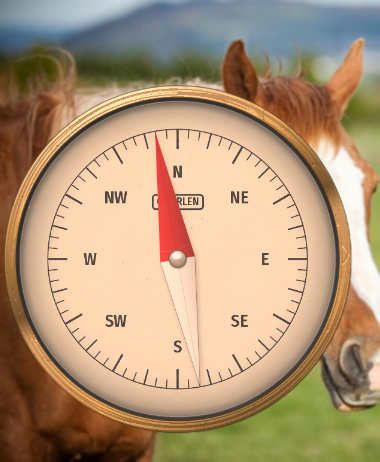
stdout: 350
